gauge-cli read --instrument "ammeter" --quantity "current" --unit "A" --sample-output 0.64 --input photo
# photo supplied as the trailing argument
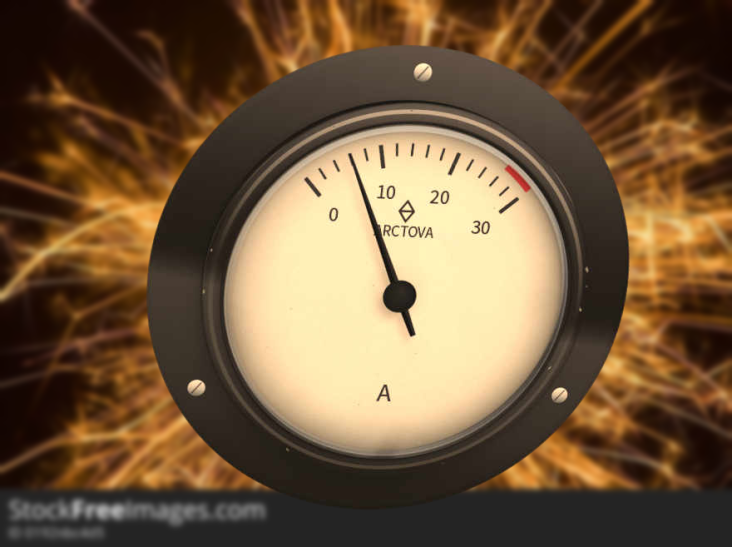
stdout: 6
